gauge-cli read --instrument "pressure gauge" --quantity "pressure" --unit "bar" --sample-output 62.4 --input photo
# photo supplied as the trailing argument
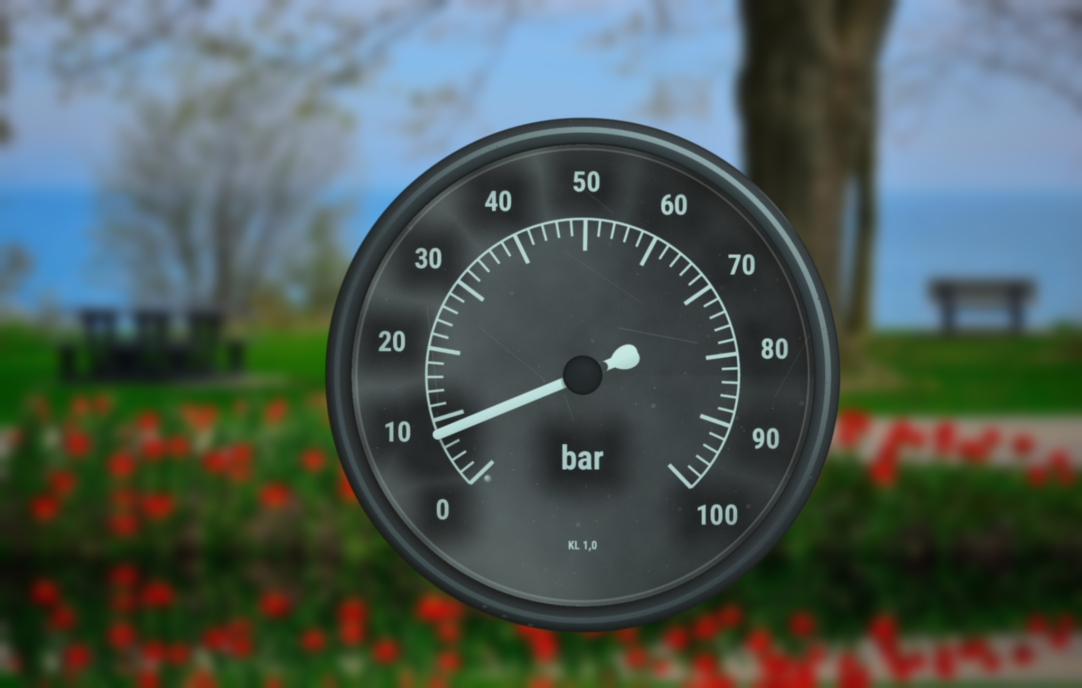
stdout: 8
